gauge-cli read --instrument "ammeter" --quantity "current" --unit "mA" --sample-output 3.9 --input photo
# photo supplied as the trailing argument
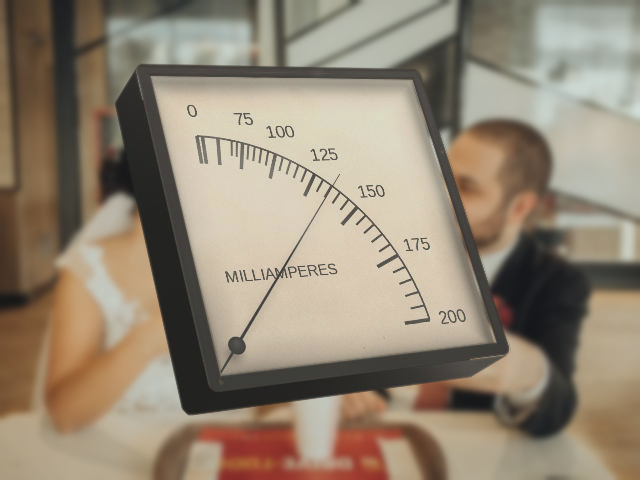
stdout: 135
